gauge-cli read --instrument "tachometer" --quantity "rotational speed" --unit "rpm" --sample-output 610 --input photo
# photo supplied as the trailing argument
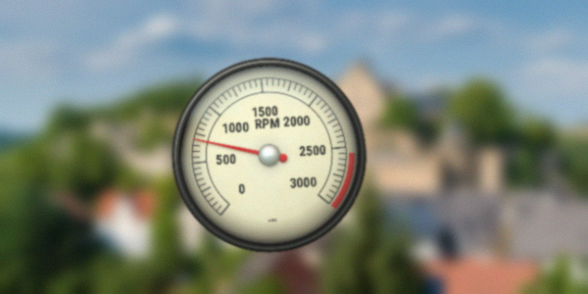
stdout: 700
